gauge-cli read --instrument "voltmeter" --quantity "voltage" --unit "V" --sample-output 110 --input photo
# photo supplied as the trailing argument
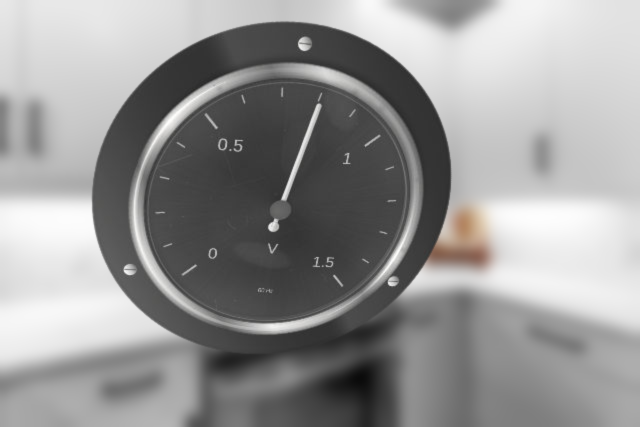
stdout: 0.8
